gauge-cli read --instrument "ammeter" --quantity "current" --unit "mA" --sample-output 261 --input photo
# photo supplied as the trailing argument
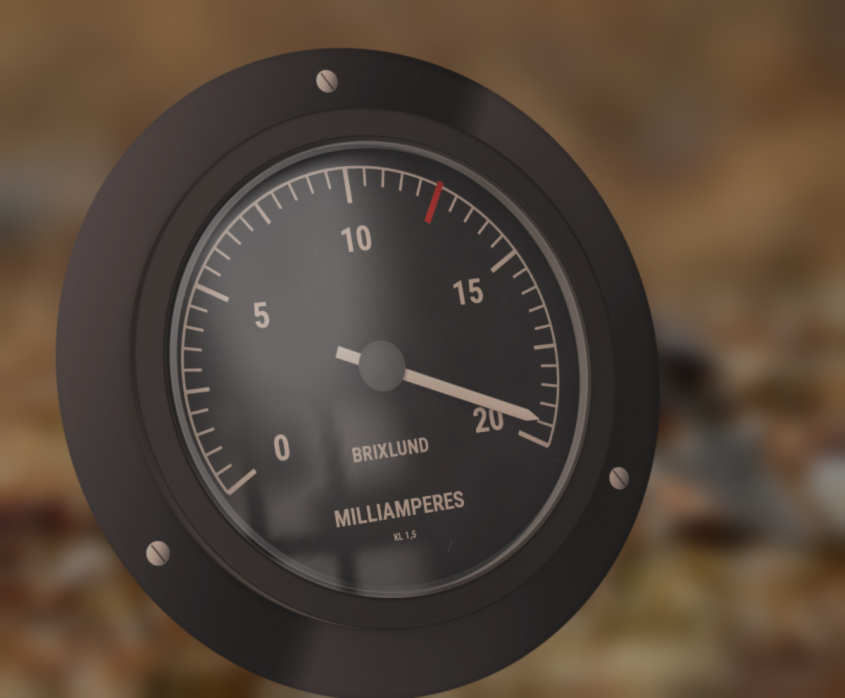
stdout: 19.5
